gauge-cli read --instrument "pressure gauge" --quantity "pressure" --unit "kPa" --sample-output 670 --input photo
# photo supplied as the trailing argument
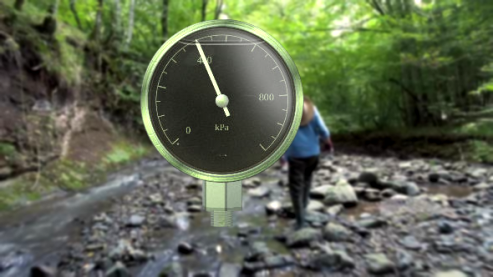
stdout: 400
